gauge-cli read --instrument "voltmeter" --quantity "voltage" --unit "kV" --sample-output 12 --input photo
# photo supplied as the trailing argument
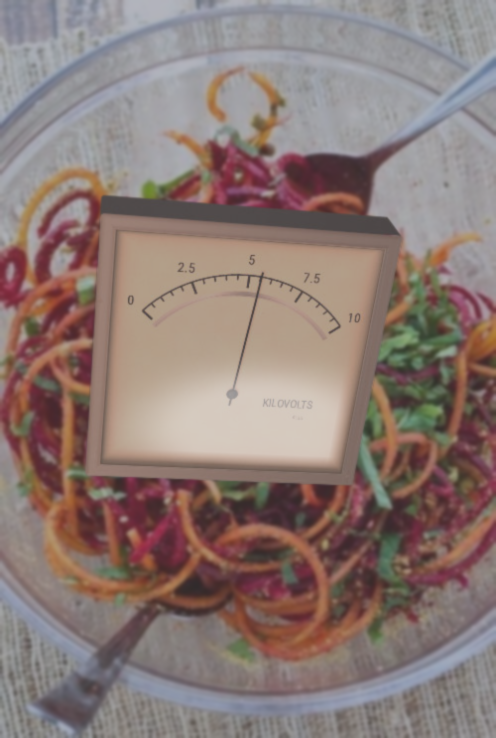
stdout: 5.5
